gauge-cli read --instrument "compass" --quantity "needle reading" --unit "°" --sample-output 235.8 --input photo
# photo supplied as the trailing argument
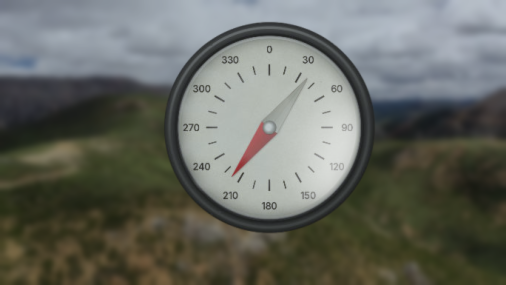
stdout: 217.5
